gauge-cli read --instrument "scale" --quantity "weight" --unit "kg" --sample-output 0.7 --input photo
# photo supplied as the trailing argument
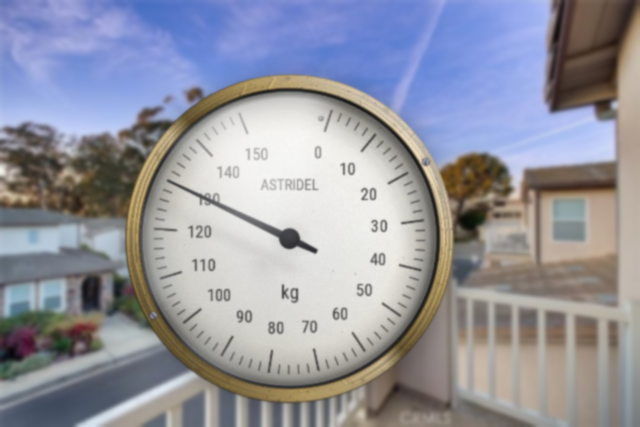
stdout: 130
